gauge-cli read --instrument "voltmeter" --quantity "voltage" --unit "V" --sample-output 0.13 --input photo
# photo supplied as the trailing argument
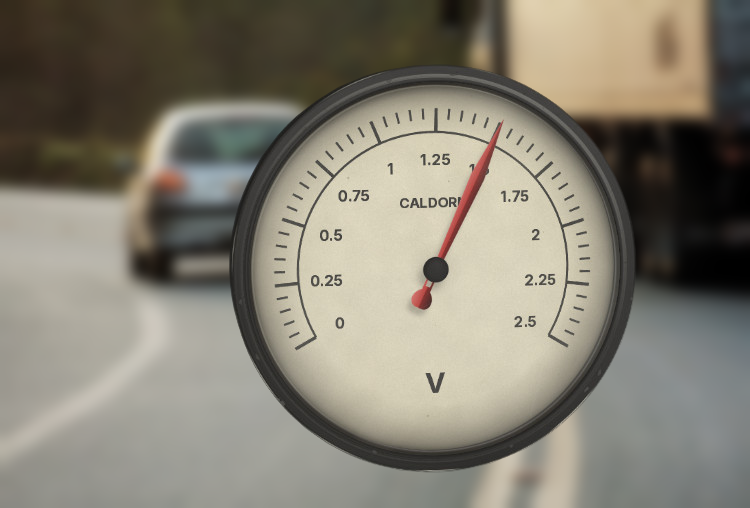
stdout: 1.5
